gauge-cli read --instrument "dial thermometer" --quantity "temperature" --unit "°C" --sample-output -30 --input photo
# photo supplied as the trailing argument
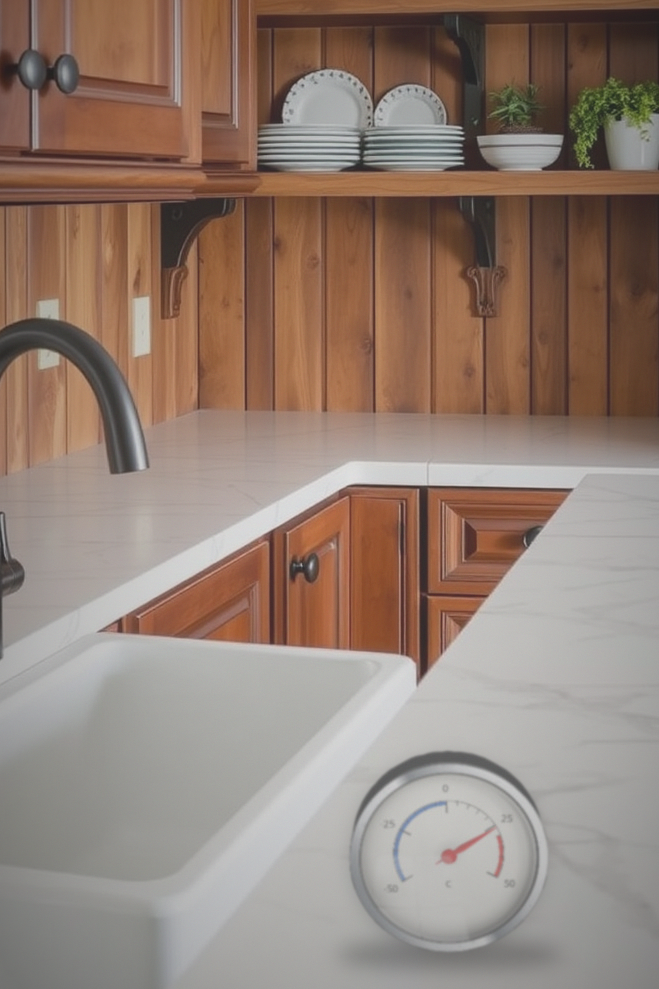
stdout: 25
